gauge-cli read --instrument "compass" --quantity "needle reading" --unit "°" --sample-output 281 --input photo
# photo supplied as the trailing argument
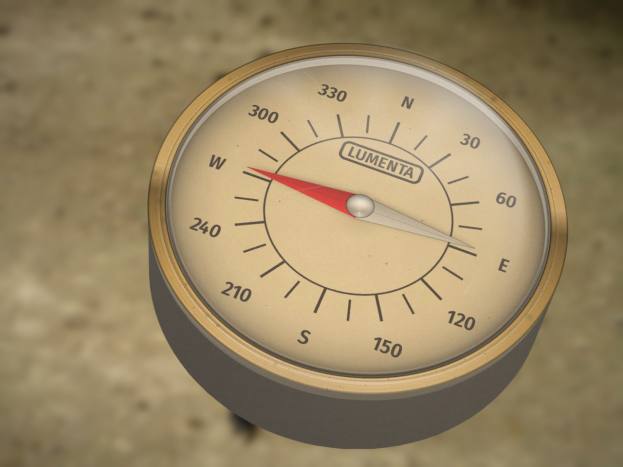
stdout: 270
